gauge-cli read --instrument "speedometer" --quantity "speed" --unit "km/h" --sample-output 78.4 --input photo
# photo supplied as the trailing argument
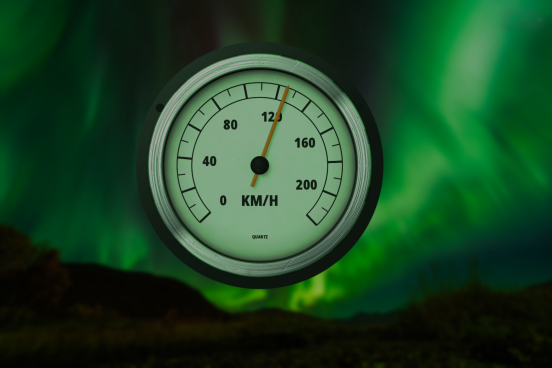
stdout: 125
